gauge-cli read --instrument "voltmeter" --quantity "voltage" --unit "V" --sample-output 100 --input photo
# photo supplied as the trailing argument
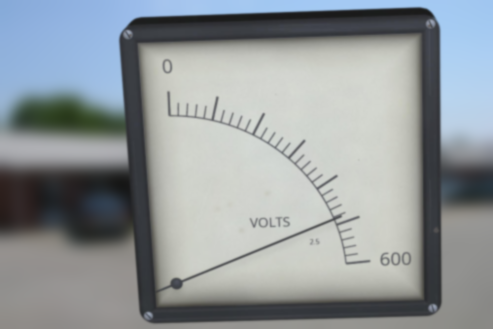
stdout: 480
